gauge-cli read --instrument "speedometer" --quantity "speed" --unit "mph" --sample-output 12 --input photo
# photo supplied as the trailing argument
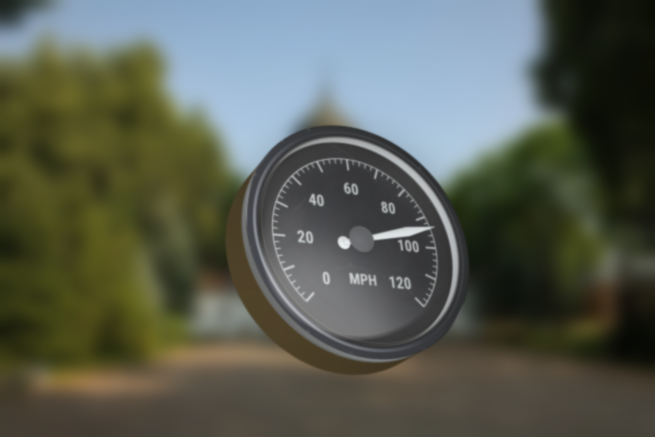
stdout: 94
